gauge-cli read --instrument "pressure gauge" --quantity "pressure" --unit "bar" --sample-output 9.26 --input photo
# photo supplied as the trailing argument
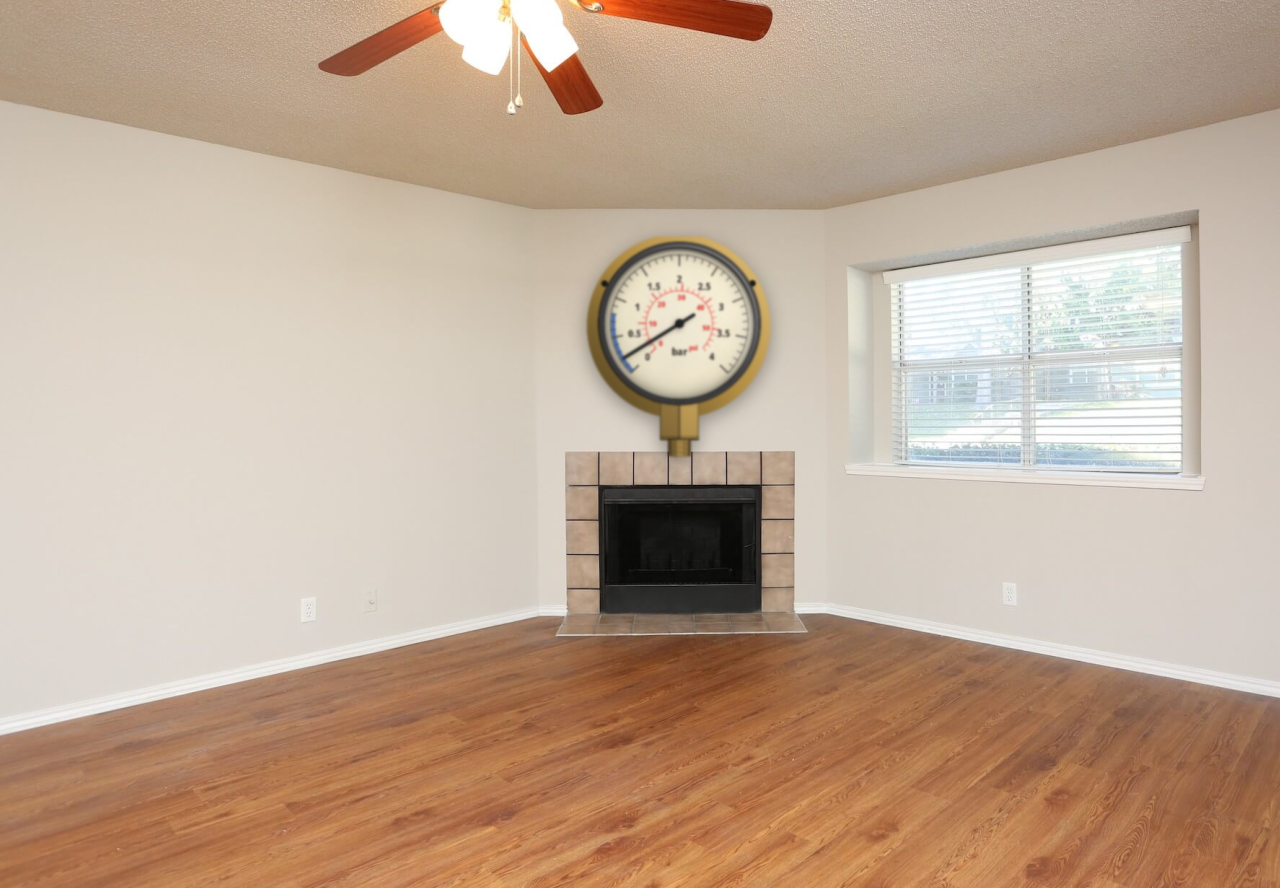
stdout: 0.2
